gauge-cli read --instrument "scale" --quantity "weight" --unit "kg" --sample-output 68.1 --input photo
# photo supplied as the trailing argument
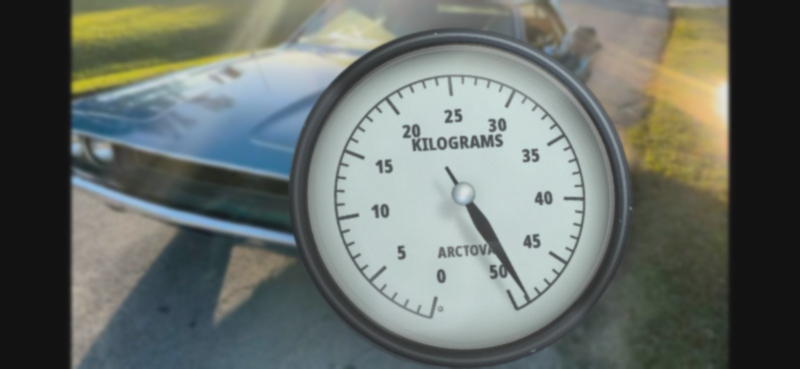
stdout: 49
